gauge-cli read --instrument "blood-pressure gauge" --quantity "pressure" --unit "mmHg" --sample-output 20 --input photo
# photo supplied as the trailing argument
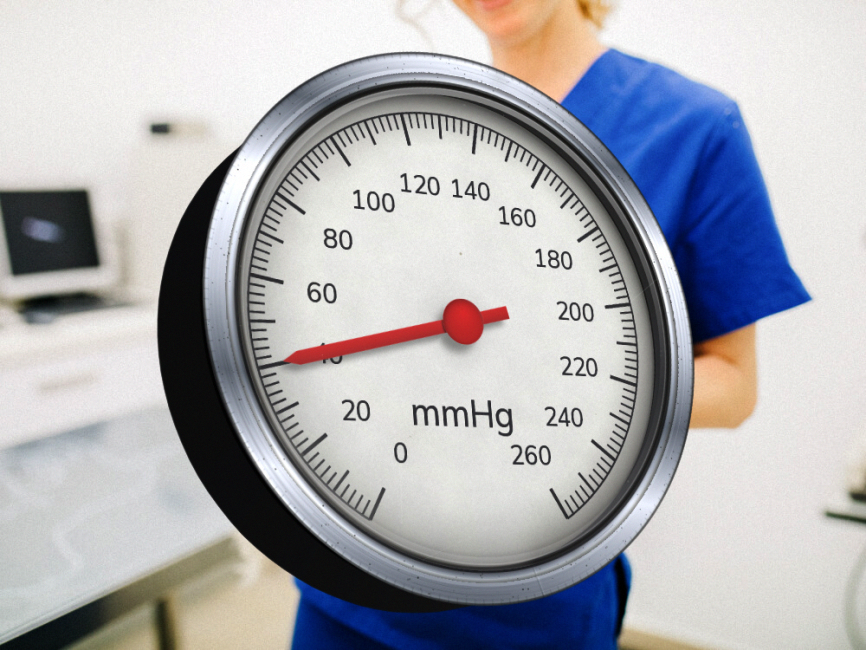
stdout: 40
